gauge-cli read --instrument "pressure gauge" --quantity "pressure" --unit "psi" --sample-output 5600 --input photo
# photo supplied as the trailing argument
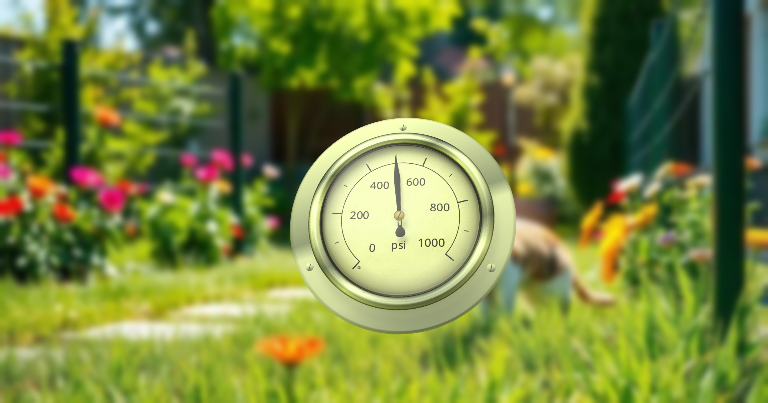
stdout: 500
